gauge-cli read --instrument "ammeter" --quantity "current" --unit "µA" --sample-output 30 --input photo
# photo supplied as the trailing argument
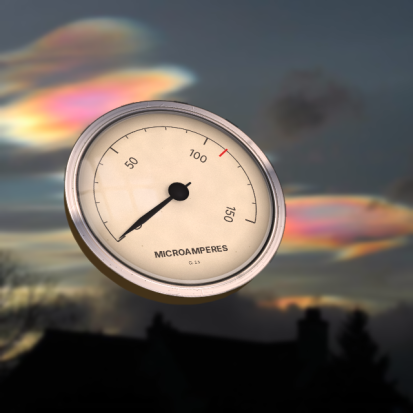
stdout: 0
